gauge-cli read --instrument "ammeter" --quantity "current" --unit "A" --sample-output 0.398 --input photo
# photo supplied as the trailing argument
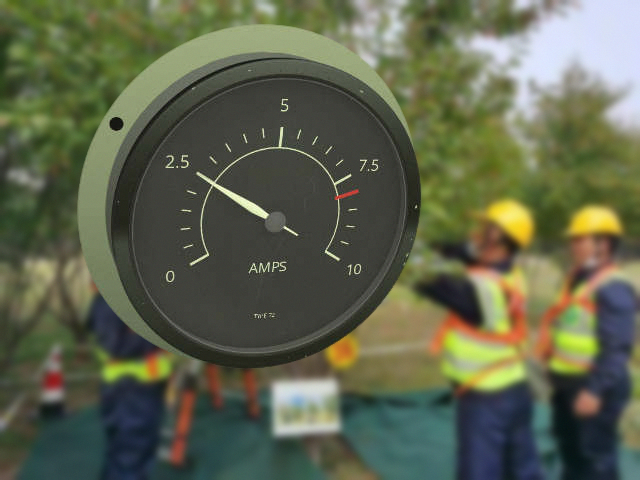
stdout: 2.5
